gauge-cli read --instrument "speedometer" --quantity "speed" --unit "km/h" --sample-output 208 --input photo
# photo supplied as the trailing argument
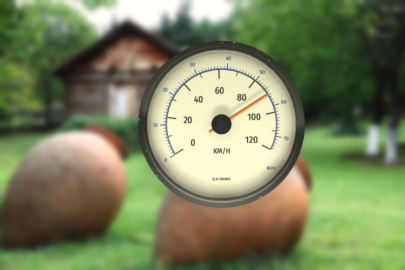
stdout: 90
